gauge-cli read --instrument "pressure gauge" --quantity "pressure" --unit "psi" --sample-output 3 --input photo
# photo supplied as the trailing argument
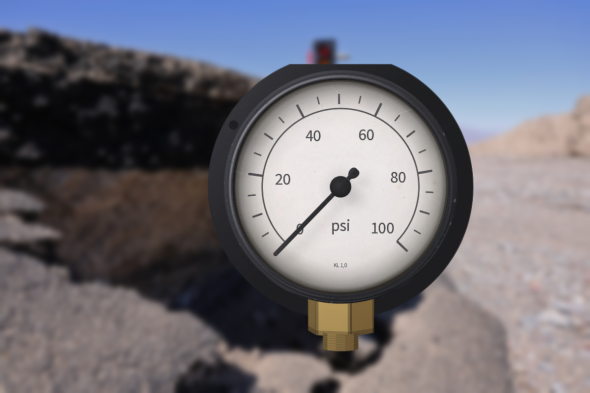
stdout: 0
